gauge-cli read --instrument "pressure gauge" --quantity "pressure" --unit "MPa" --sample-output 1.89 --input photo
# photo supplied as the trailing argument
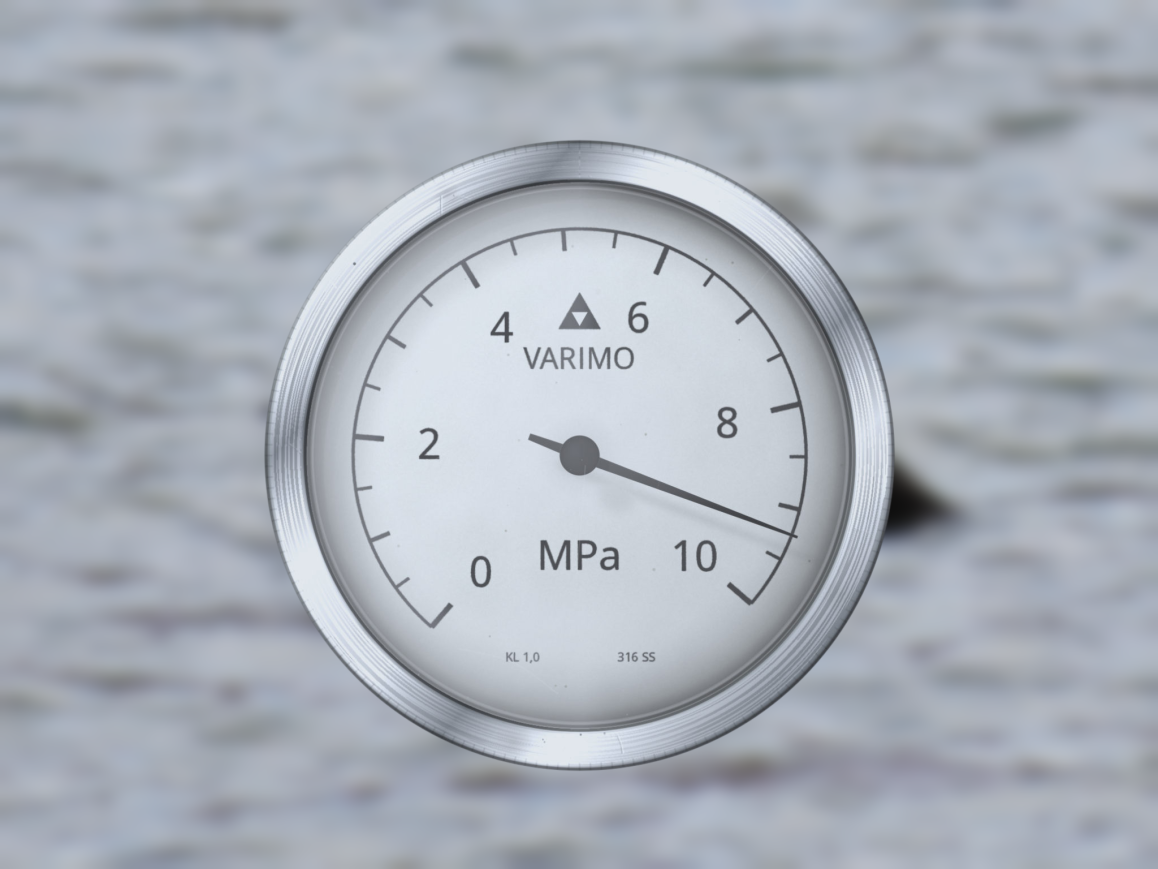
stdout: 9.25
